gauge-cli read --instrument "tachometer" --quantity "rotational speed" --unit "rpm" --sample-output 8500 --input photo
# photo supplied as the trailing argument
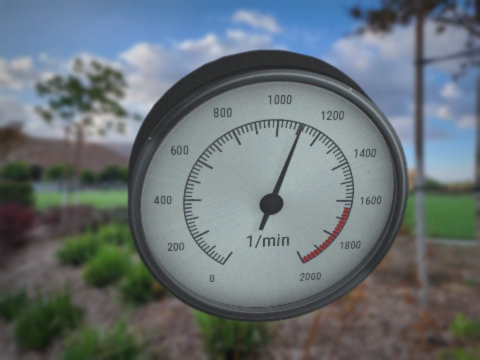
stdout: 1100
